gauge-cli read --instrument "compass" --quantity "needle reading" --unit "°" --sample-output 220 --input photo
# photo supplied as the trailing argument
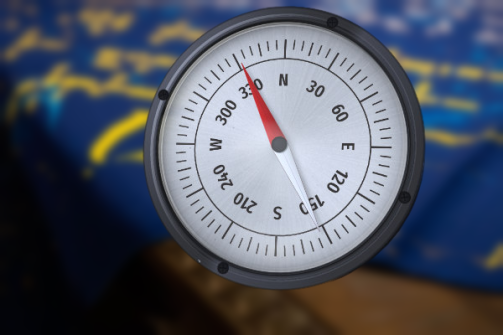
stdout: 332.5
